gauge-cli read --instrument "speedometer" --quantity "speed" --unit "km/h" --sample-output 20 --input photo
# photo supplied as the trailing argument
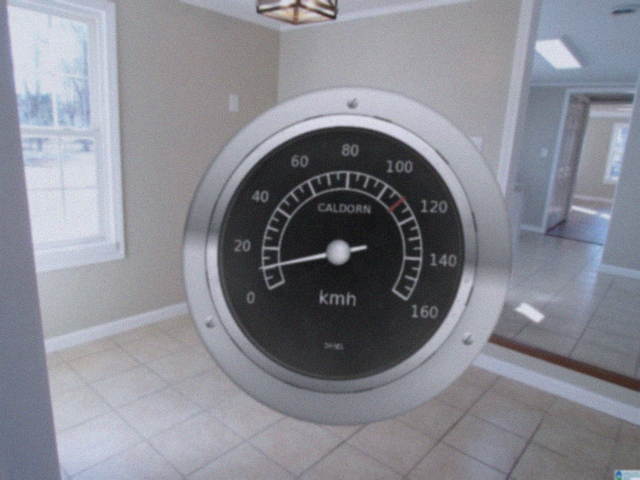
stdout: 10
